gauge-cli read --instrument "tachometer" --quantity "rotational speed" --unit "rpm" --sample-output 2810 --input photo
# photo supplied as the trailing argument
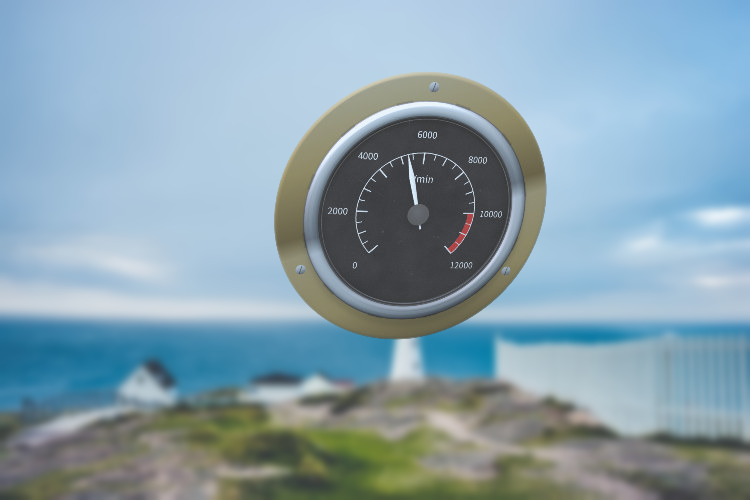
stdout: 5250
